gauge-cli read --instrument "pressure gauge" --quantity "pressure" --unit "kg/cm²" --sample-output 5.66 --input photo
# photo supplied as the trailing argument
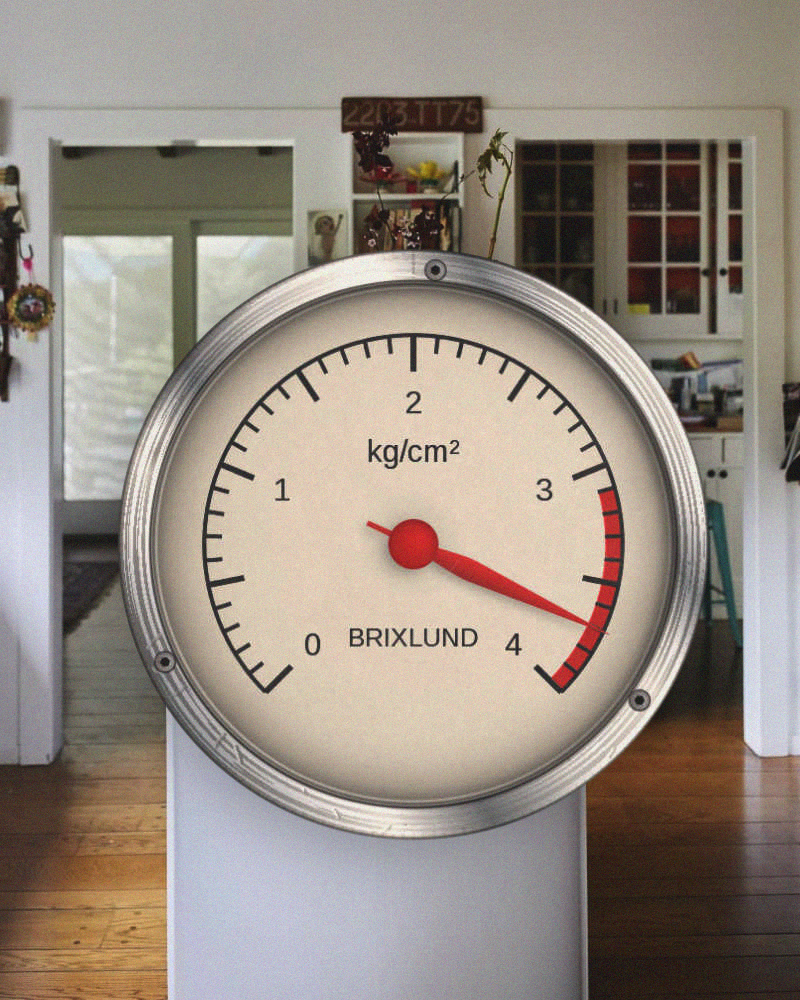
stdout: 3.7
